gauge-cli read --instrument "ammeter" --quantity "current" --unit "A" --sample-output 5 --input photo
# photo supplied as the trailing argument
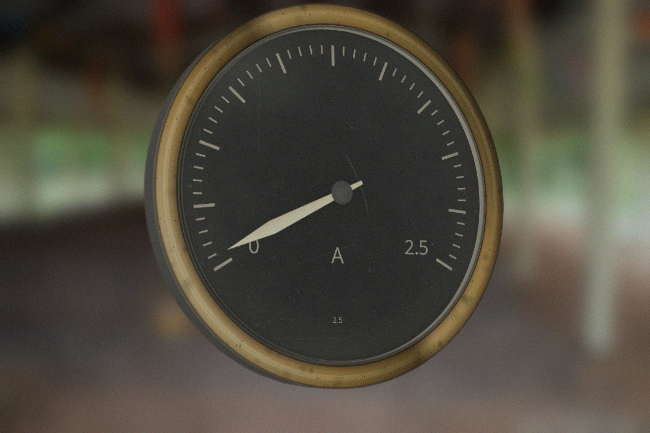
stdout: 0.05
